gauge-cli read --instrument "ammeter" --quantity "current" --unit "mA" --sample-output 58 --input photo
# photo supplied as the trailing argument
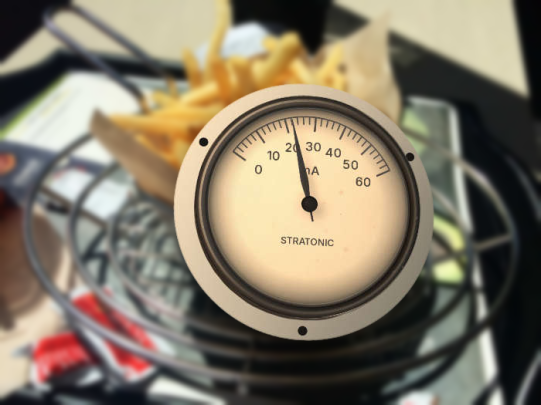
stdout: 22
